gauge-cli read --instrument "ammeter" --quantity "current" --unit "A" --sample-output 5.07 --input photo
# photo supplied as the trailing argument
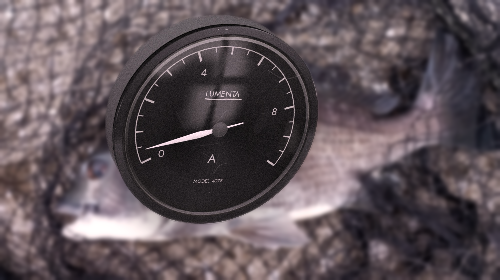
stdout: 0.5
